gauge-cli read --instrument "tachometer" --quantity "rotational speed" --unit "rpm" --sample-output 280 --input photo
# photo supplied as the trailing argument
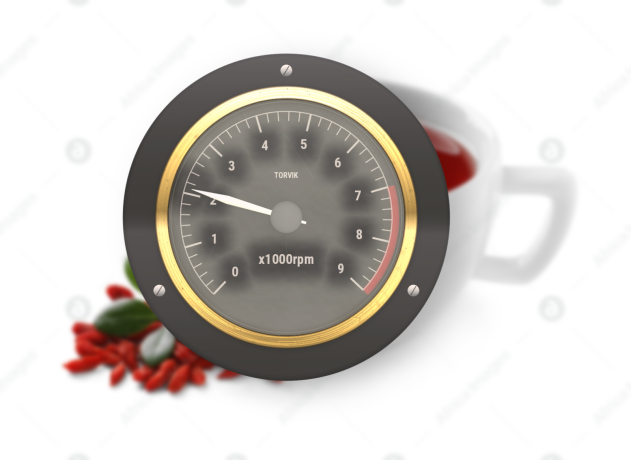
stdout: 2100
